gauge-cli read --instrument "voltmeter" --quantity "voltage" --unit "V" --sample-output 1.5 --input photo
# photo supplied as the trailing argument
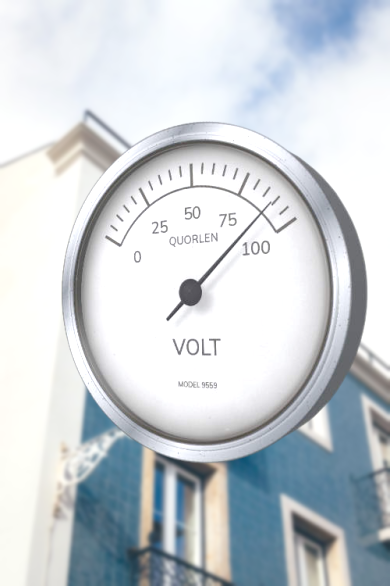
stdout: 90
